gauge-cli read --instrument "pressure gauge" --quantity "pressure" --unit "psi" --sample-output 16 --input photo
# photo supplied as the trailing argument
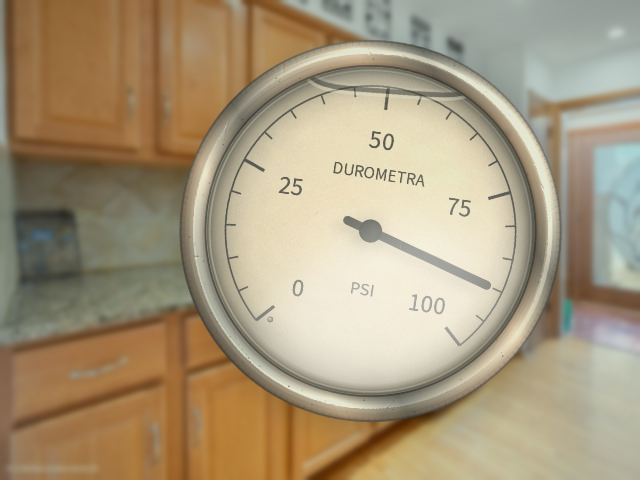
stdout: 90
